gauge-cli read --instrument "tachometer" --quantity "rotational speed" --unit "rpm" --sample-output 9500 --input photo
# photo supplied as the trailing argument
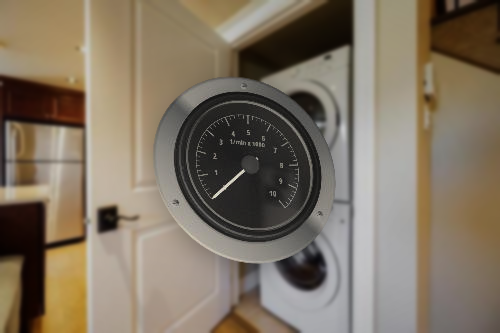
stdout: 0
